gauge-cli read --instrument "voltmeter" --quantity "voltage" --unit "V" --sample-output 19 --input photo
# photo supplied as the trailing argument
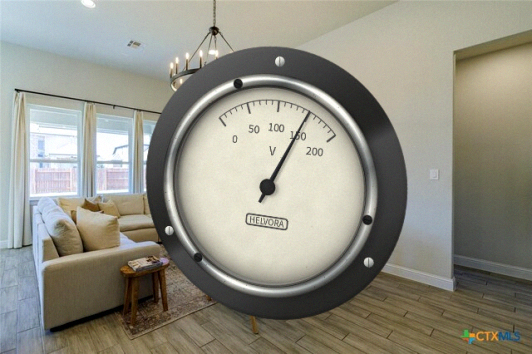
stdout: 150
